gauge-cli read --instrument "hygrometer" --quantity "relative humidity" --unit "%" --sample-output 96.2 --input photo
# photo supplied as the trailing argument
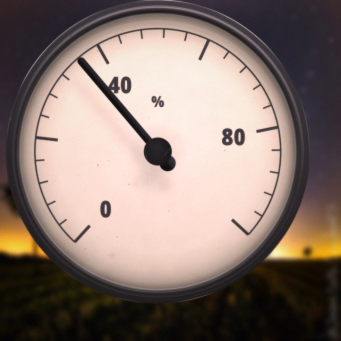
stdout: 36
